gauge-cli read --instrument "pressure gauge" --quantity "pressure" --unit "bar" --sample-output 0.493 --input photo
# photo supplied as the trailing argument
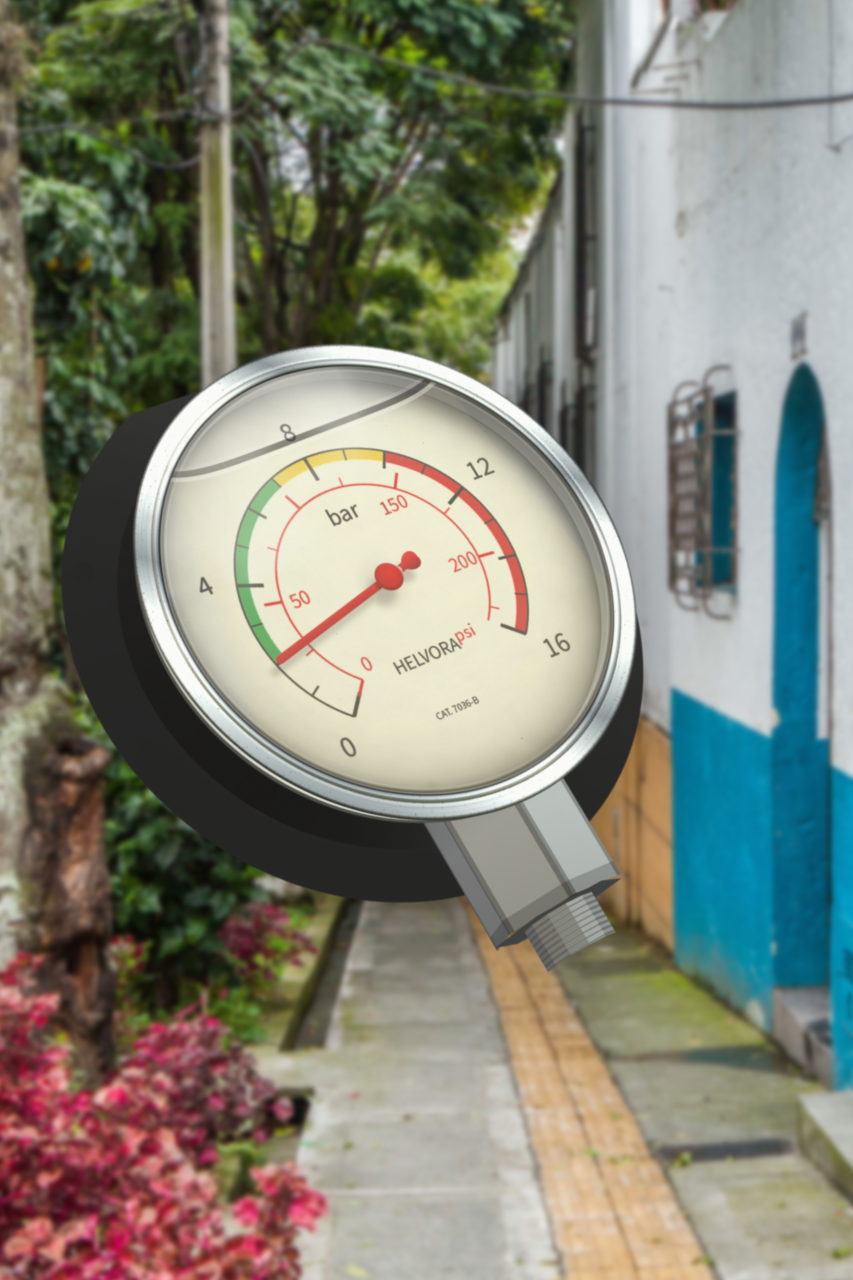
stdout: 2
